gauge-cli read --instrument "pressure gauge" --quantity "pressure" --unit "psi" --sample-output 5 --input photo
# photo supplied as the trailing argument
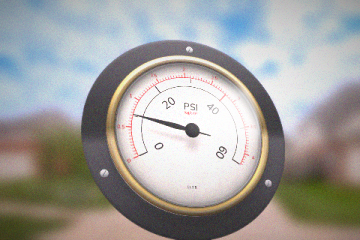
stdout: 10
